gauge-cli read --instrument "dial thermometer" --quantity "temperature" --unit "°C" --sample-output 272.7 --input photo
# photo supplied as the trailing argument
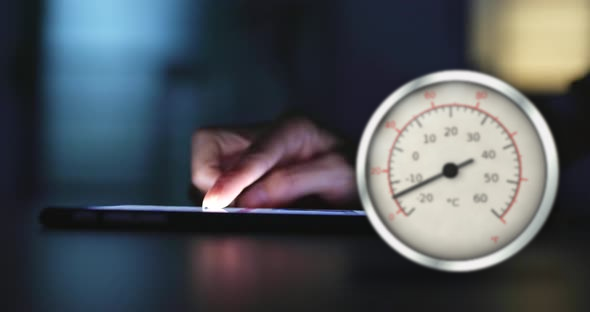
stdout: -14
